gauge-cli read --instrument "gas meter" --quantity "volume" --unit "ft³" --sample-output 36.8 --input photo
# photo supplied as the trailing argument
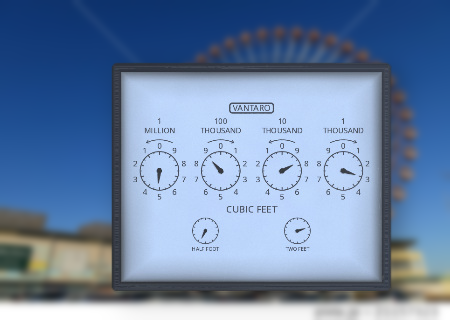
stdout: 488300
